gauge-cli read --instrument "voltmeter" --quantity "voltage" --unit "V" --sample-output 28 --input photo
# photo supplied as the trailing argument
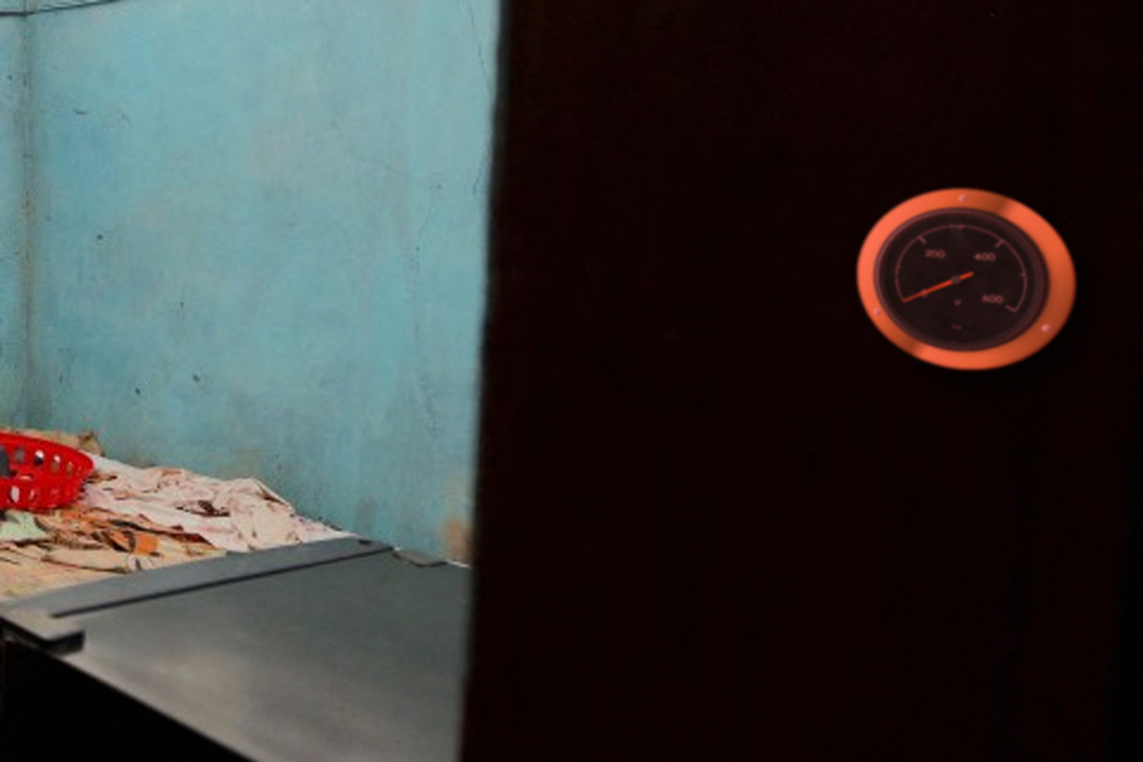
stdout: 0
